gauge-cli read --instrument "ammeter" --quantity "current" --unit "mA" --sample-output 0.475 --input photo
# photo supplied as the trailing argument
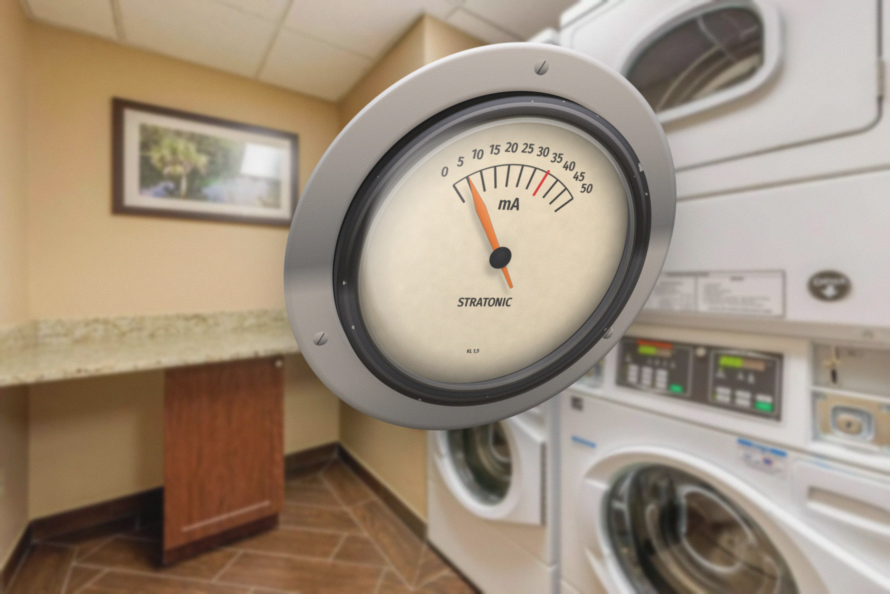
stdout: 5
